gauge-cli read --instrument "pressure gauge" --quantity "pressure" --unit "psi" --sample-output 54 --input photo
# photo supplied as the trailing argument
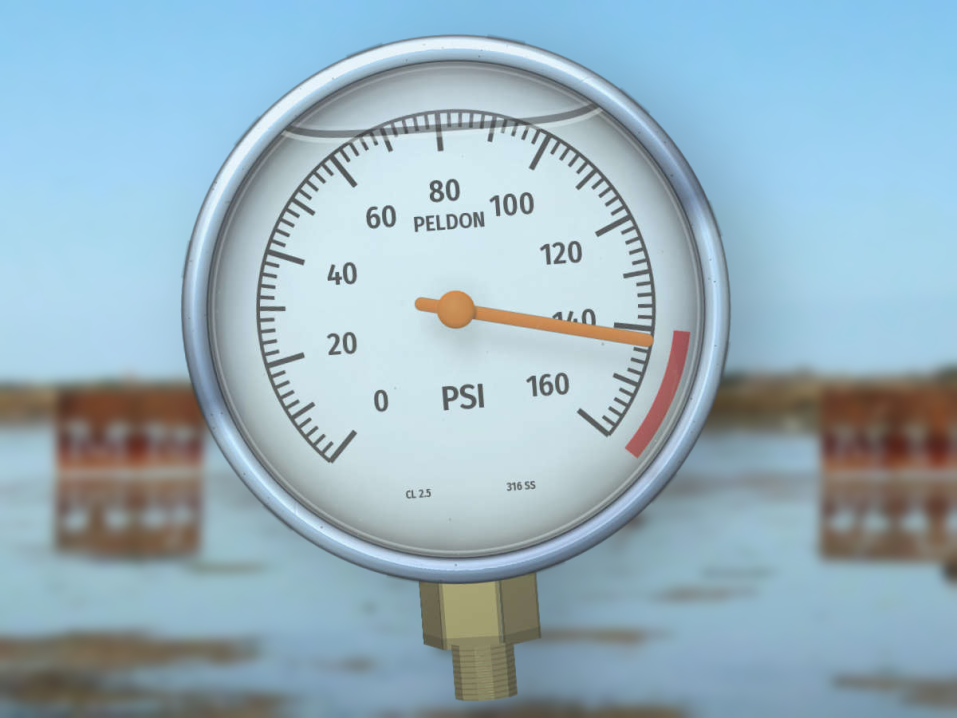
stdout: 142
